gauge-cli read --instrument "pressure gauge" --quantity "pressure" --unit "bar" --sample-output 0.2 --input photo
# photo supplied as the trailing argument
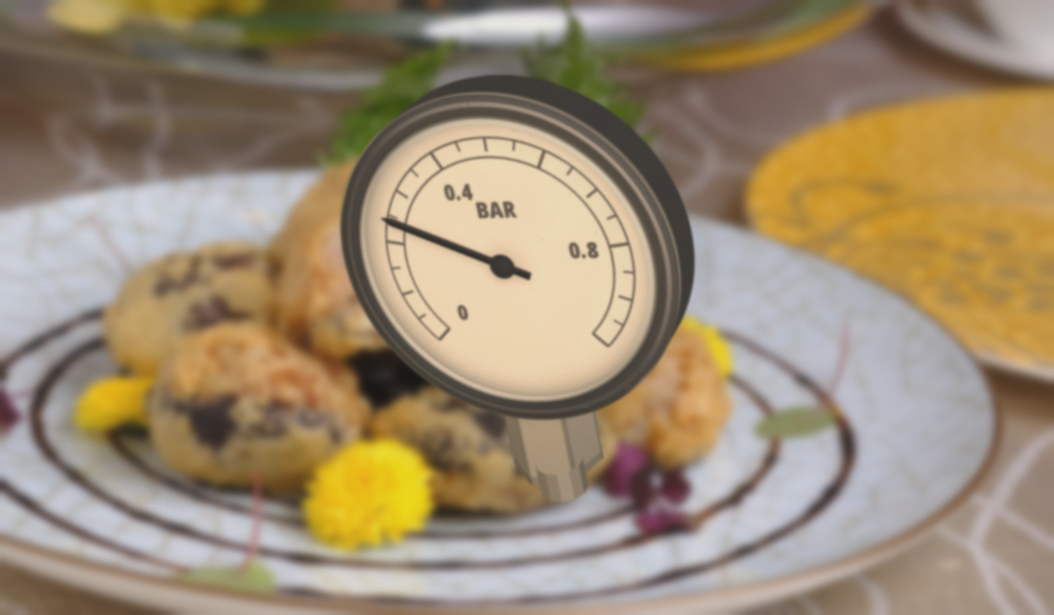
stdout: 0.25
